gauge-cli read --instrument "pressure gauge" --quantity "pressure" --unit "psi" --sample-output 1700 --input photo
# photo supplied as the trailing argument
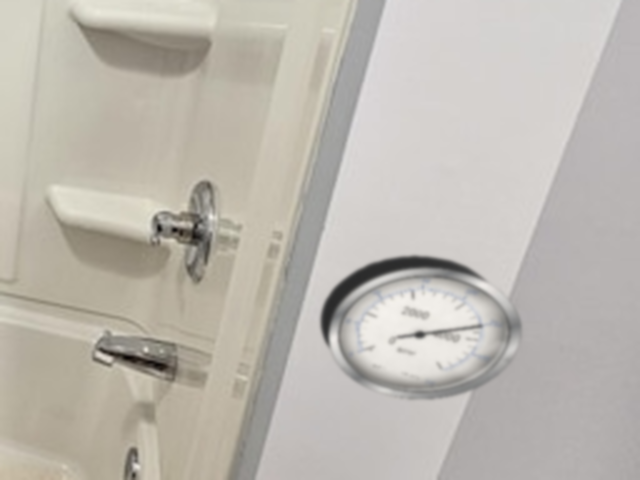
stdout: 3600
